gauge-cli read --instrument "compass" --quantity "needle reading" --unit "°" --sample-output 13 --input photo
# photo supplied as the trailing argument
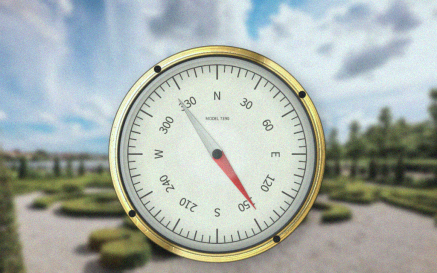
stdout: 145
